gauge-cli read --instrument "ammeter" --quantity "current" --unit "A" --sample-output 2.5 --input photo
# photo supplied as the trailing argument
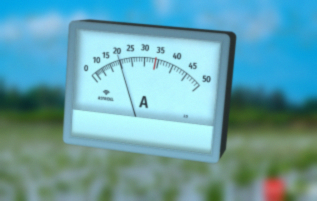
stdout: 20
